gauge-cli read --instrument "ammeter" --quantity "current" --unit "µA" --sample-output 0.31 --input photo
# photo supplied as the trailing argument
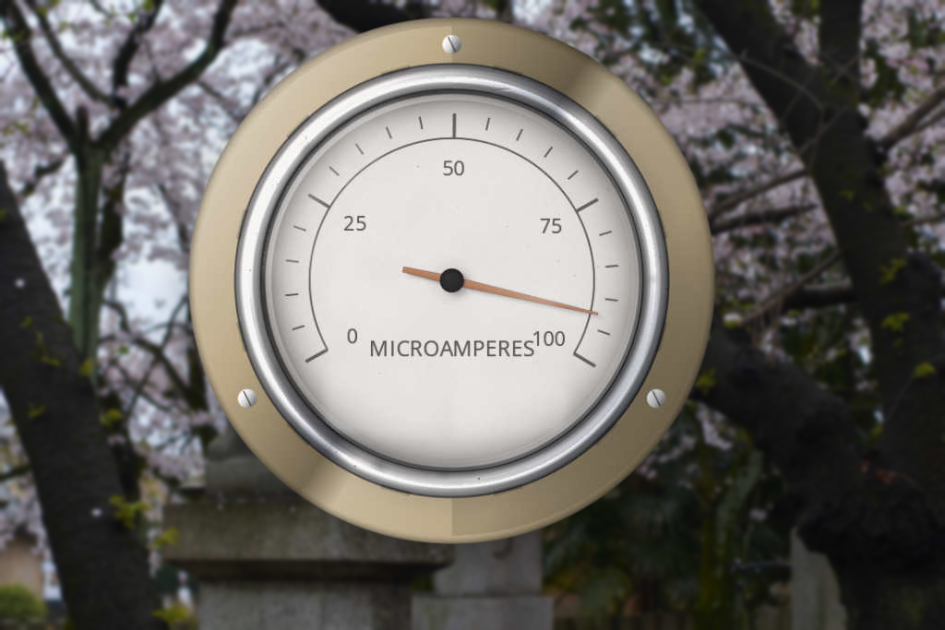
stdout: 92.5
